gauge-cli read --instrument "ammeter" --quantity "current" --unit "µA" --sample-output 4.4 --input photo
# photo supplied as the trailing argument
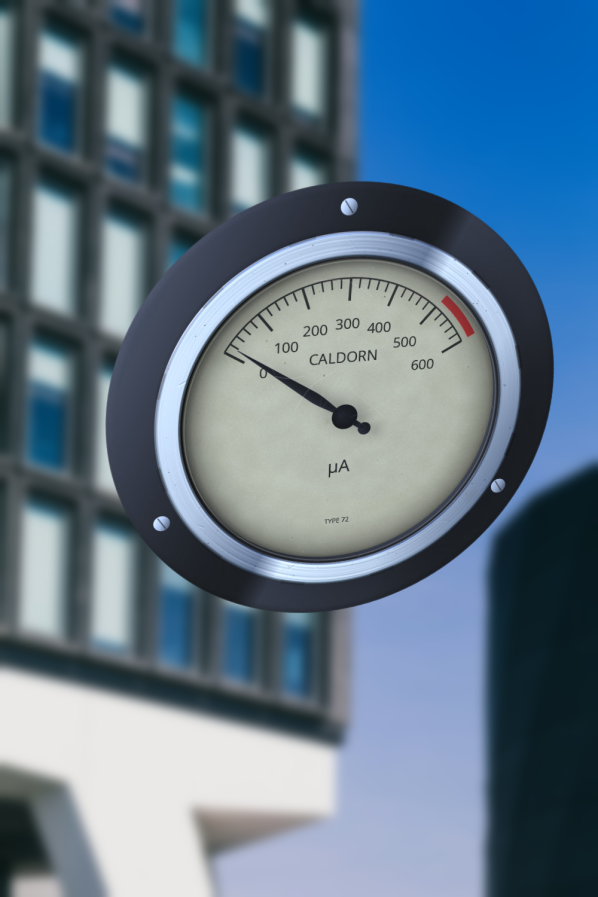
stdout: 20
